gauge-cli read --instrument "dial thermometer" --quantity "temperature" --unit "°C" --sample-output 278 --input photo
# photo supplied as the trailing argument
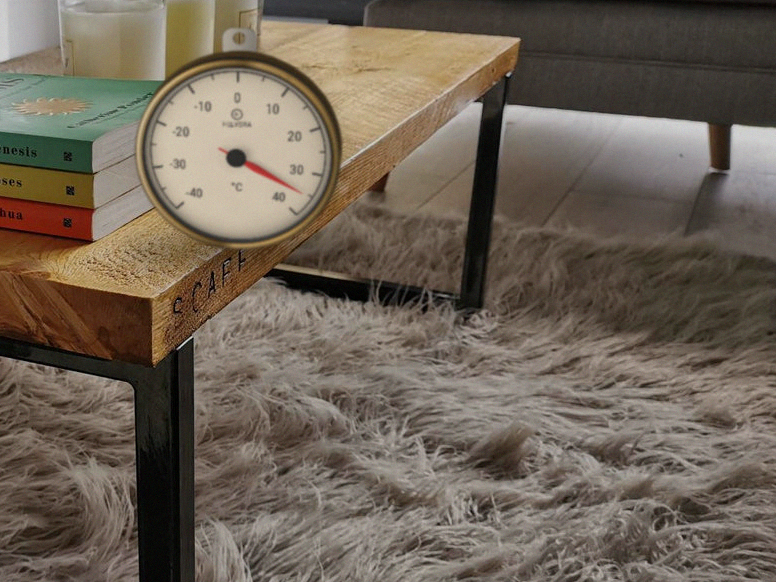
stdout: 35
